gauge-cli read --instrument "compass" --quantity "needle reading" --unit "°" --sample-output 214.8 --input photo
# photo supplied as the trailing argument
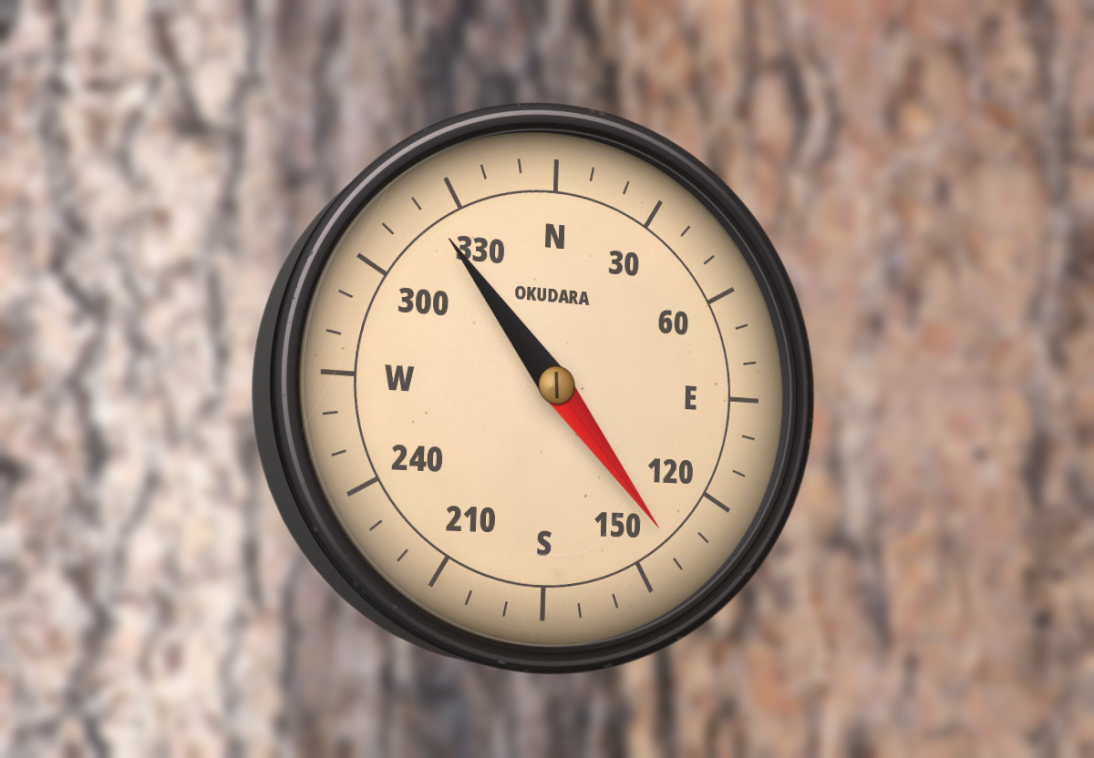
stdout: 140
